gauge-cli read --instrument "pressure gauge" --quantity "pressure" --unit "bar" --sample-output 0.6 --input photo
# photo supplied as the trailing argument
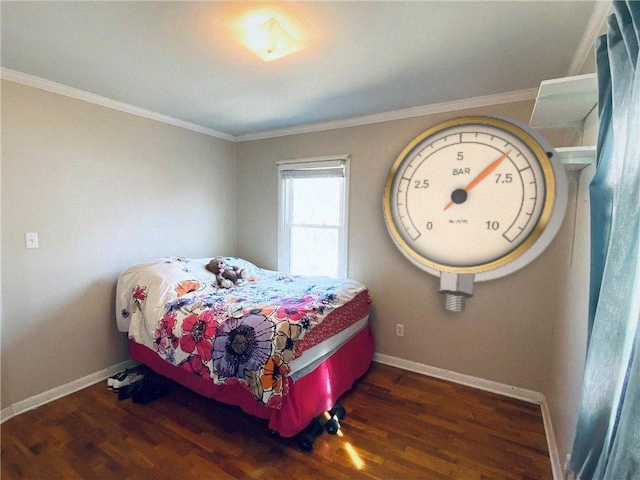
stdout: 6.75
